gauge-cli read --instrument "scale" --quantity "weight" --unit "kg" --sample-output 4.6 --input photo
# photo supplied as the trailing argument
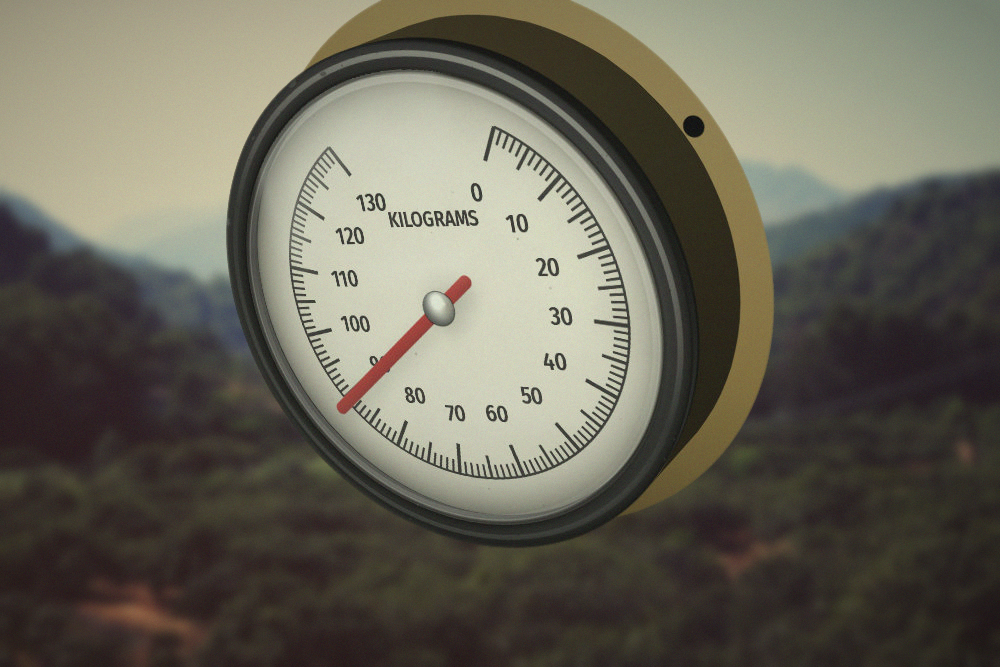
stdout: 89
